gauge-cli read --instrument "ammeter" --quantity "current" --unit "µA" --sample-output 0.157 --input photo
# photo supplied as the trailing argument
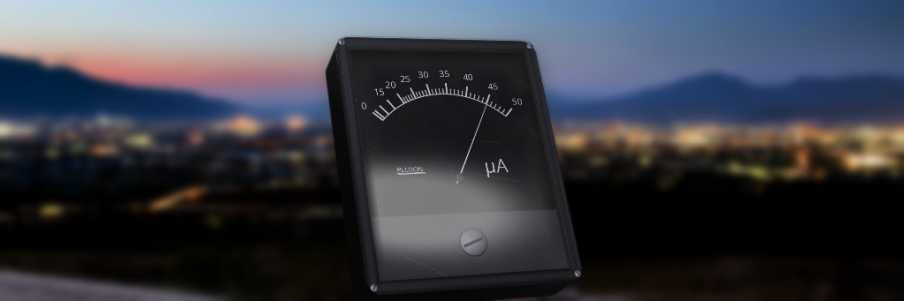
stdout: 45
